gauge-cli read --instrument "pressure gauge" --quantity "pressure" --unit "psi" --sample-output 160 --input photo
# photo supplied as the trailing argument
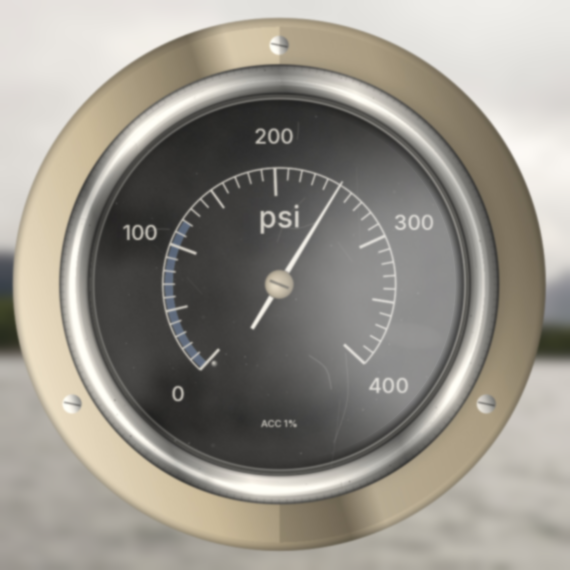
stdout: 250
